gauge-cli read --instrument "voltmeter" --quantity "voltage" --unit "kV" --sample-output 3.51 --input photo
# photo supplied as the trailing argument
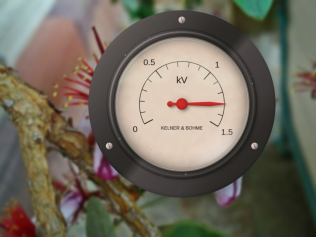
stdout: 1.3
